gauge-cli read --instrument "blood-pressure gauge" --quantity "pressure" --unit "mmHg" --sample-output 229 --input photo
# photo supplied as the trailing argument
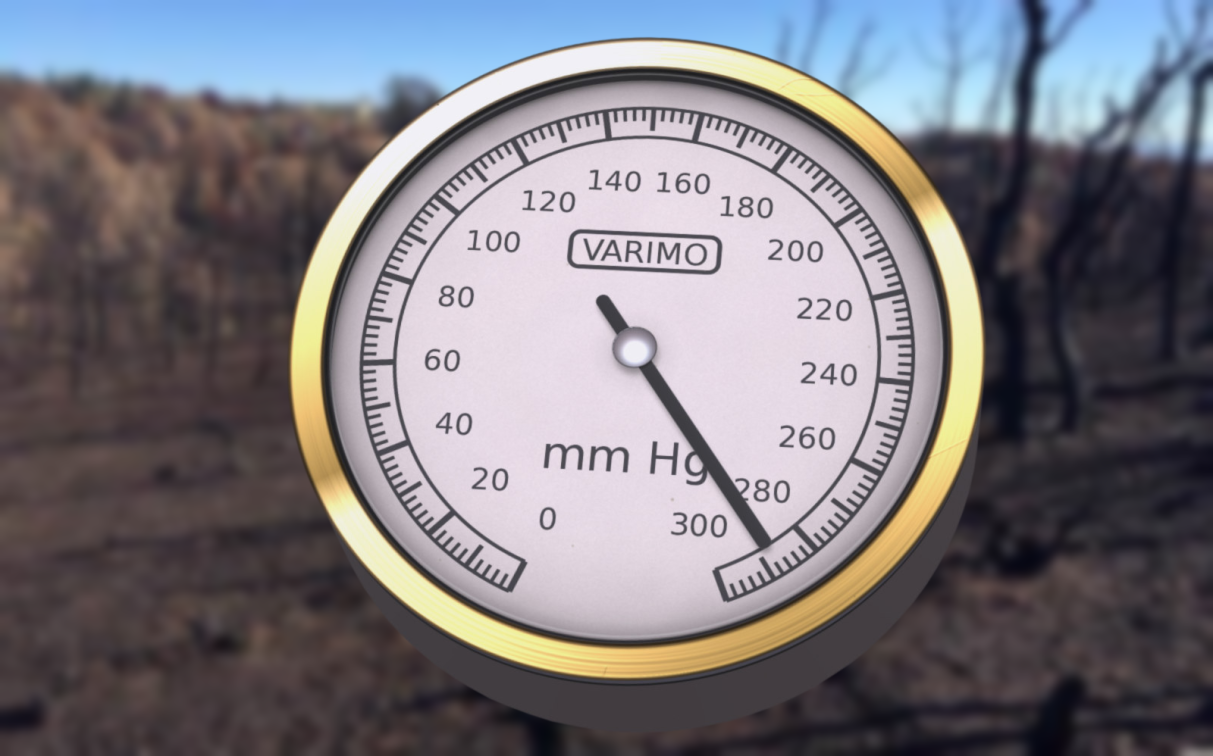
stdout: 288
